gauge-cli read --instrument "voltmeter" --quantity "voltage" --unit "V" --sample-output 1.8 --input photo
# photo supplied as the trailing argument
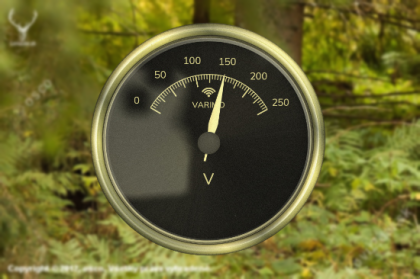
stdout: 150
